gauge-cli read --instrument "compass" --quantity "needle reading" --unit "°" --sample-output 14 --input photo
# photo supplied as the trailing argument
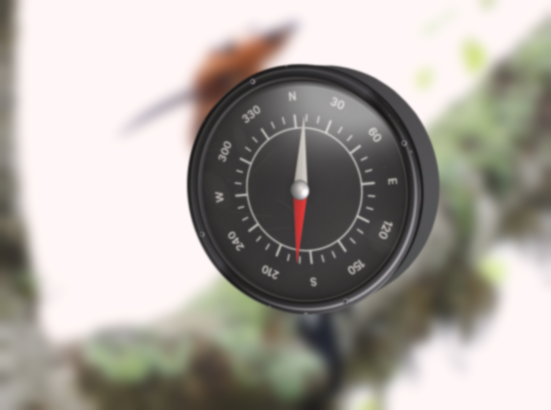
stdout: 190
